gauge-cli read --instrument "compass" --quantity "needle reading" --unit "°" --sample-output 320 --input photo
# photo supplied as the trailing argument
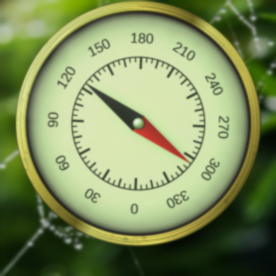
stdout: 305
